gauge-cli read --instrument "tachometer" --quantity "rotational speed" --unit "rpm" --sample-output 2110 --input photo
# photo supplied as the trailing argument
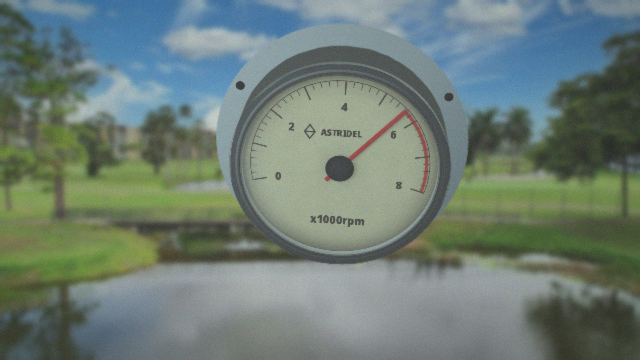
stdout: 5600
